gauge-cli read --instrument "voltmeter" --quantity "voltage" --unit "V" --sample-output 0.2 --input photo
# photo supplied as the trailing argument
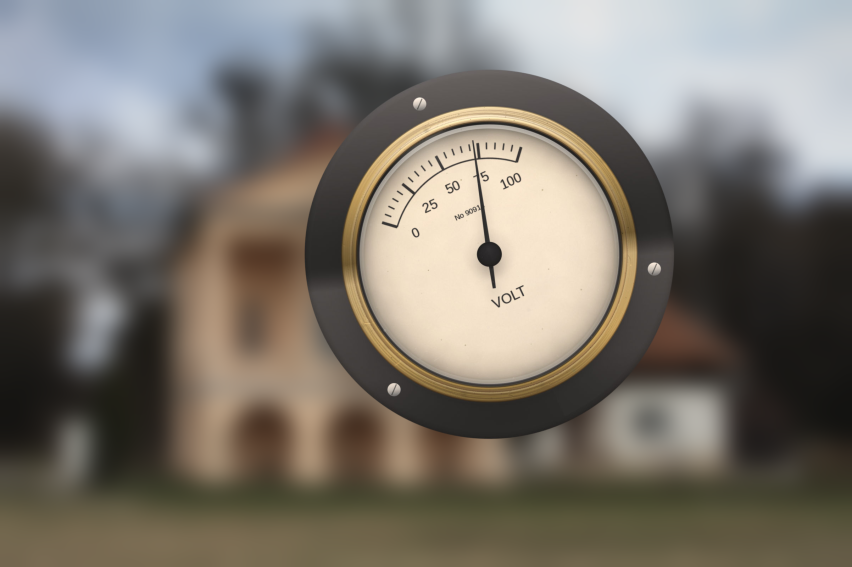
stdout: 72.5
